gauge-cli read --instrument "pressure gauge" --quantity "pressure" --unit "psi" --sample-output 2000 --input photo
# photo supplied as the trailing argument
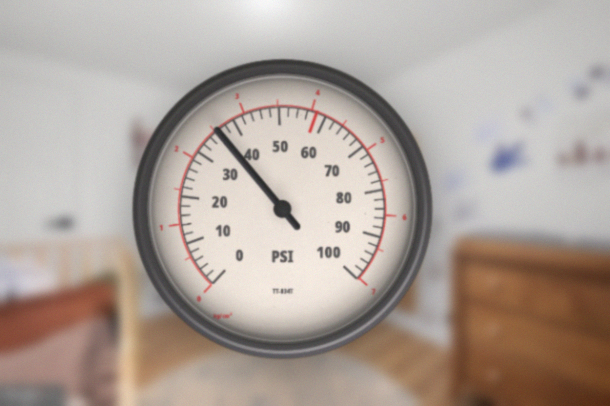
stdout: 36
